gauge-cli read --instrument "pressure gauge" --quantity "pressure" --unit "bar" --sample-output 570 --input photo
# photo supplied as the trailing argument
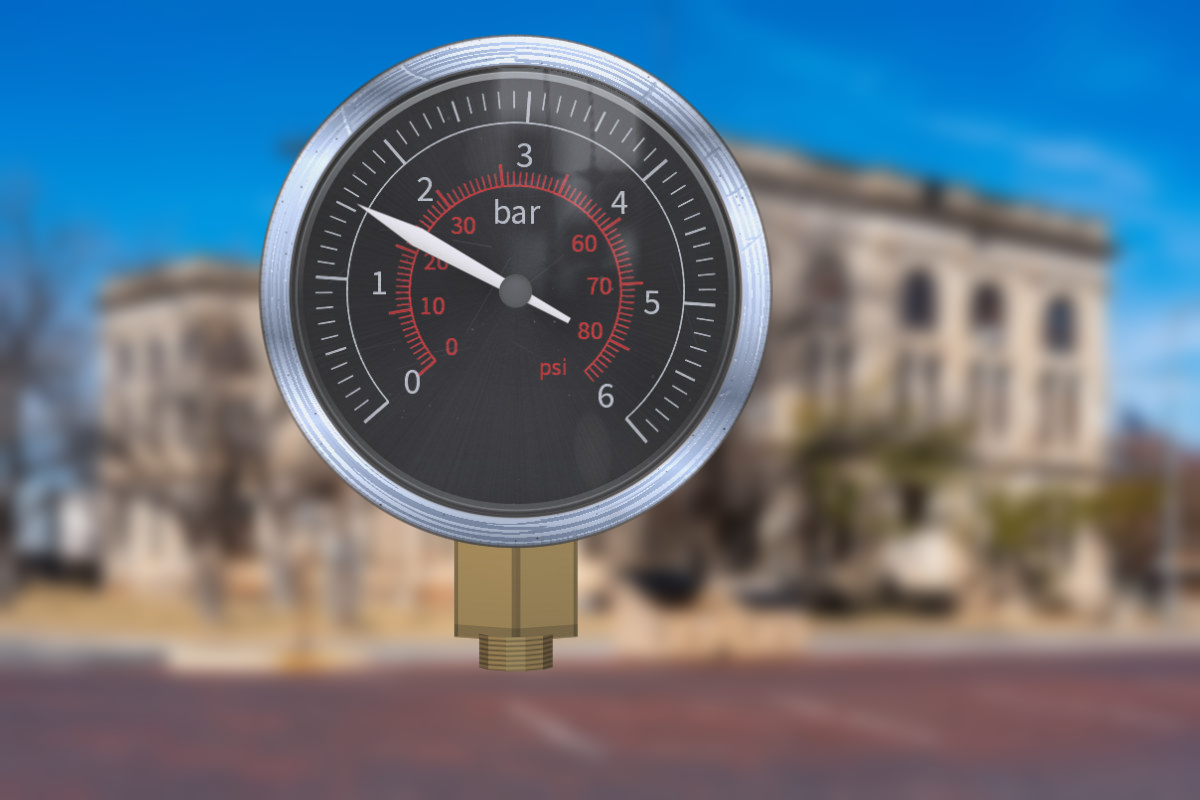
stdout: 1.55
